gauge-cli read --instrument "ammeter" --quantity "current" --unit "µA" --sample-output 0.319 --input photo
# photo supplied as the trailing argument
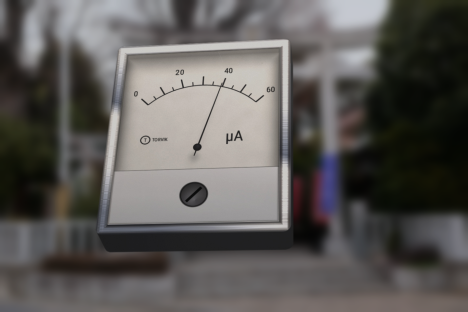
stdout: 40
